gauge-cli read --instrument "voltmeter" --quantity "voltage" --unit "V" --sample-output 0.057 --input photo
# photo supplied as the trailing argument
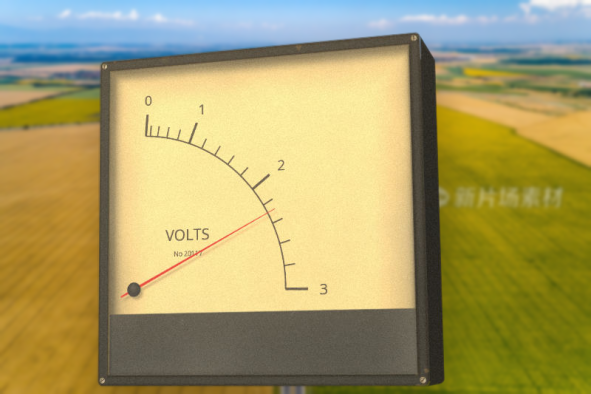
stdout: 2.3
